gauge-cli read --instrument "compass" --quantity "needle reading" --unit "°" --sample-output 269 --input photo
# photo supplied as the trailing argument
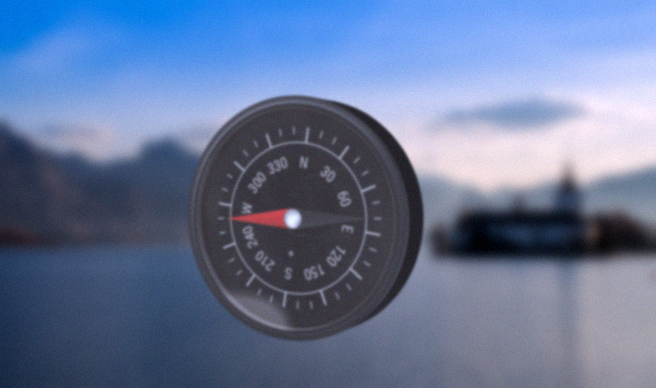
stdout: 260
